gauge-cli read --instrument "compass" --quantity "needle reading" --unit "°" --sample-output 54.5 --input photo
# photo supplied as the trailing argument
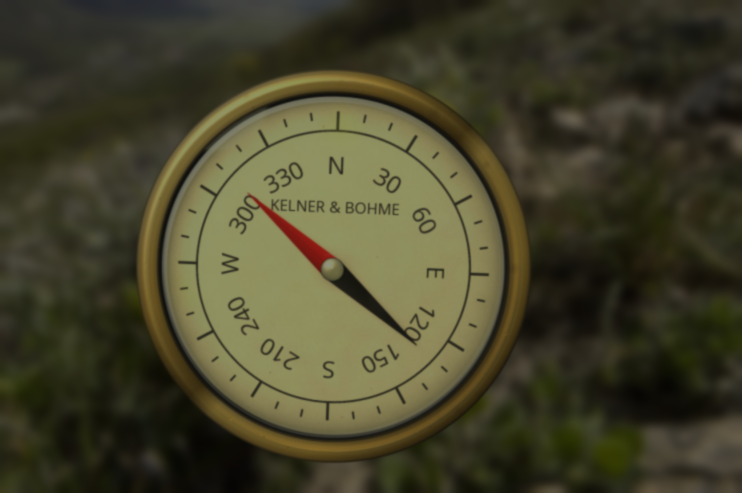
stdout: 310
